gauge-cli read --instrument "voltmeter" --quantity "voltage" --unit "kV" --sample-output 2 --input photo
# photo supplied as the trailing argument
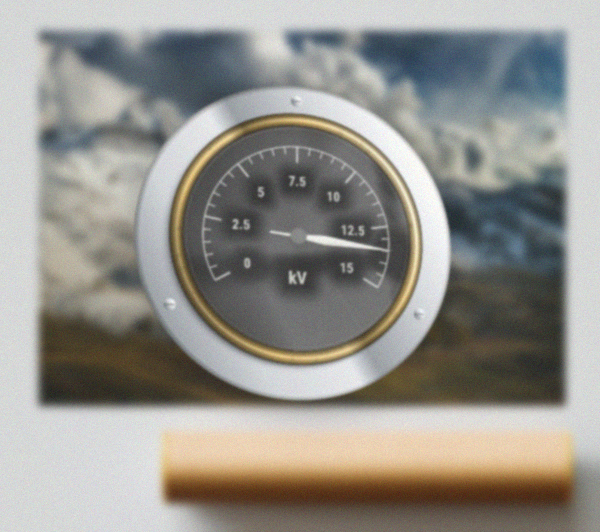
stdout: 13.5
